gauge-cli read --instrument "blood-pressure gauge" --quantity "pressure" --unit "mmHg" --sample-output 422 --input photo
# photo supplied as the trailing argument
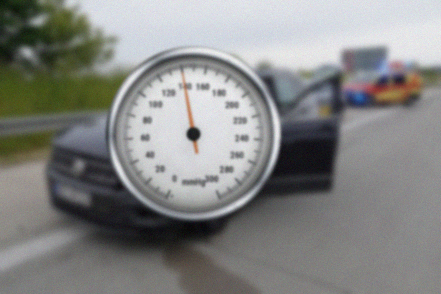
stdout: 140
